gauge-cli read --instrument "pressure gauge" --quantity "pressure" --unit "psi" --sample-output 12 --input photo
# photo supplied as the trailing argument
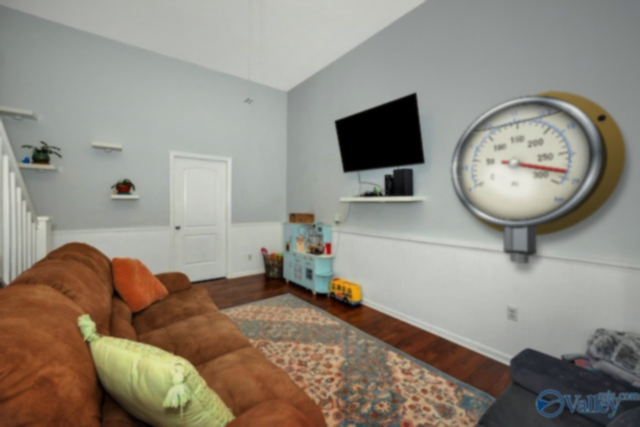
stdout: 280
